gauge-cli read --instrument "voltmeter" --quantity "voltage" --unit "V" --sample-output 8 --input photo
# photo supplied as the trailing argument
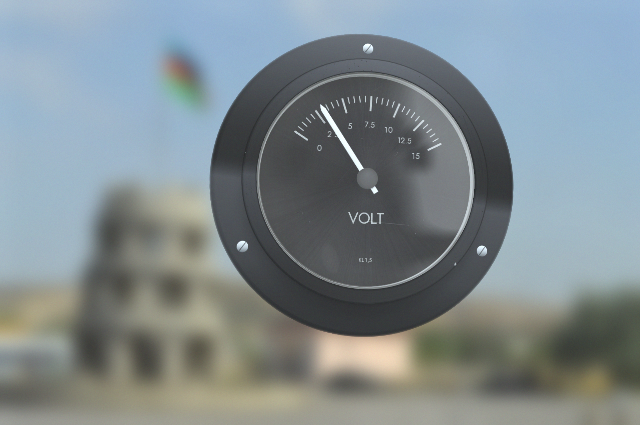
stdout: 3
